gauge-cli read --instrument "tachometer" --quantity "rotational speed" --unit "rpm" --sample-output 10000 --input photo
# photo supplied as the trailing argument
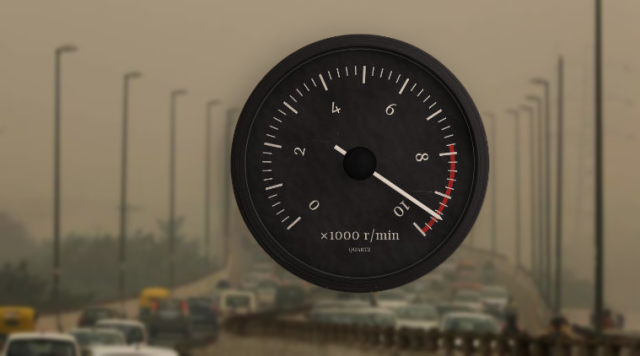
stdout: 9500
